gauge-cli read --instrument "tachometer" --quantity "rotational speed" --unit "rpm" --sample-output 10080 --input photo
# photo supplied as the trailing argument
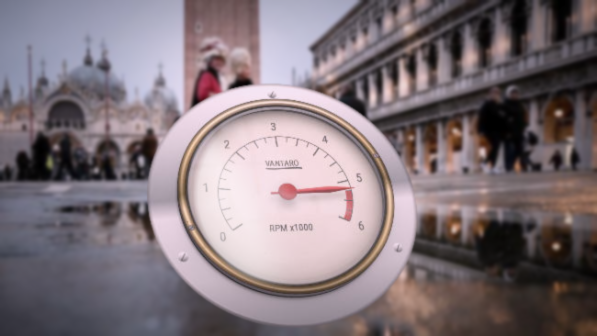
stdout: 5250
